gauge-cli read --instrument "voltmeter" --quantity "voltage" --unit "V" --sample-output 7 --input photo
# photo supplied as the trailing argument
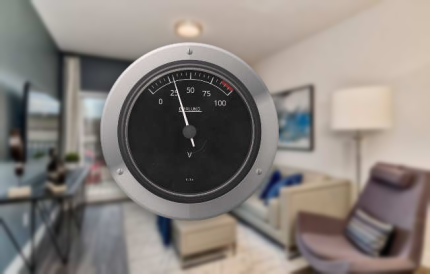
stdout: 30
